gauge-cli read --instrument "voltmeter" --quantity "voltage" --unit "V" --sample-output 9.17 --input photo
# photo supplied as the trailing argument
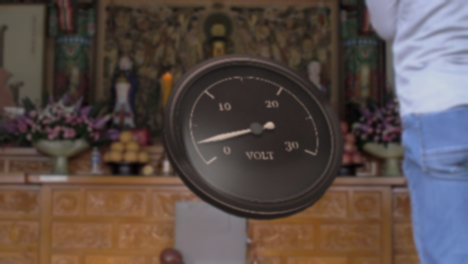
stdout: 2.5
